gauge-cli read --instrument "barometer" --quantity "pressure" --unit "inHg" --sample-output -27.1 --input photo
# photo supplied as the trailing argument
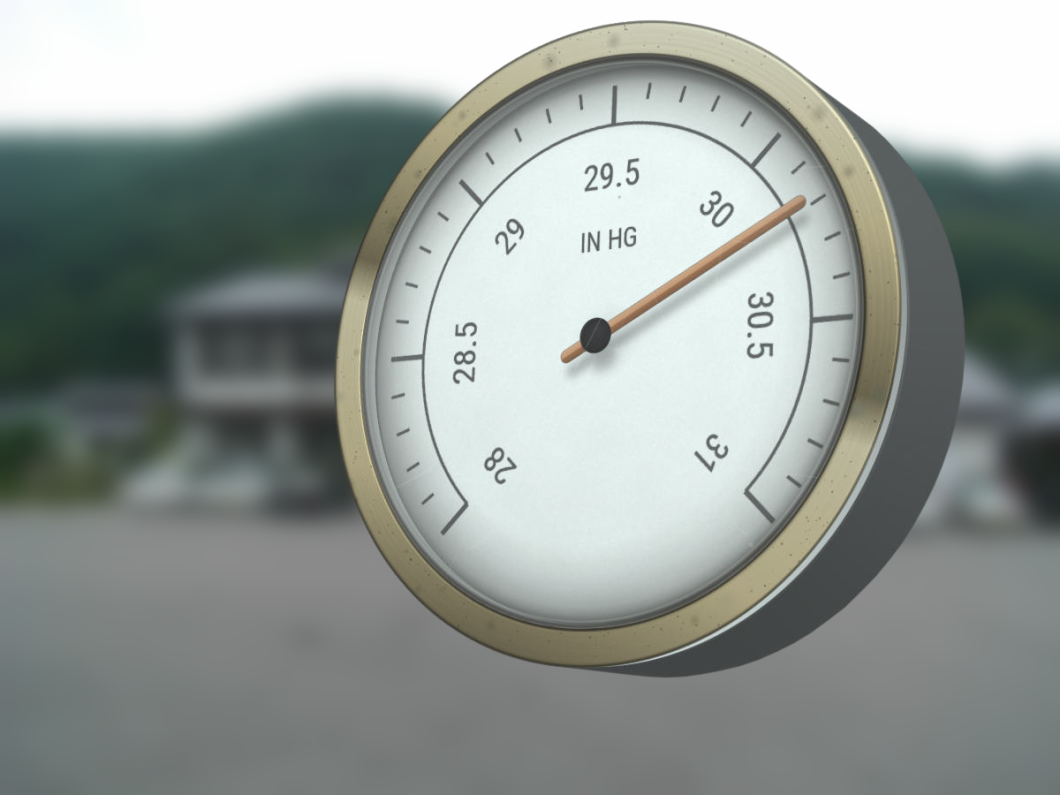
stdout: 30.2
